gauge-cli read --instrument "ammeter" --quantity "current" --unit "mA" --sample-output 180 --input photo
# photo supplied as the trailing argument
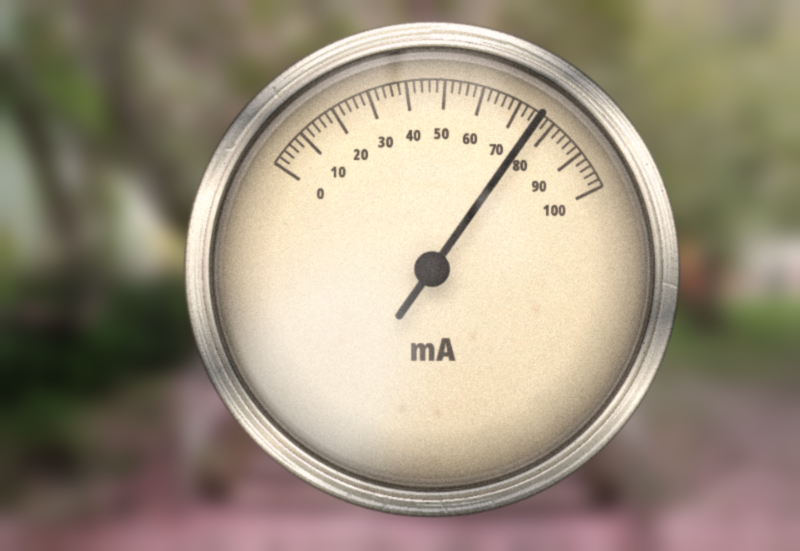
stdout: 76
